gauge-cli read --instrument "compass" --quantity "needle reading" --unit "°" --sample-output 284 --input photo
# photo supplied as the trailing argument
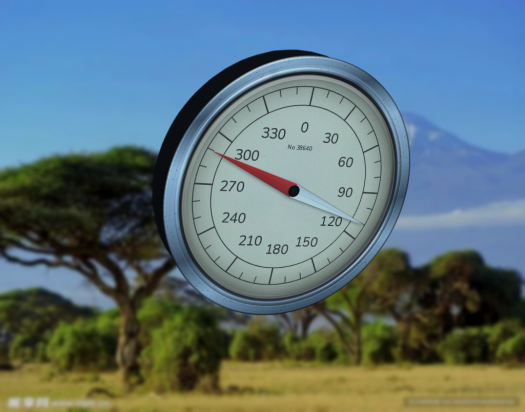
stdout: 290
